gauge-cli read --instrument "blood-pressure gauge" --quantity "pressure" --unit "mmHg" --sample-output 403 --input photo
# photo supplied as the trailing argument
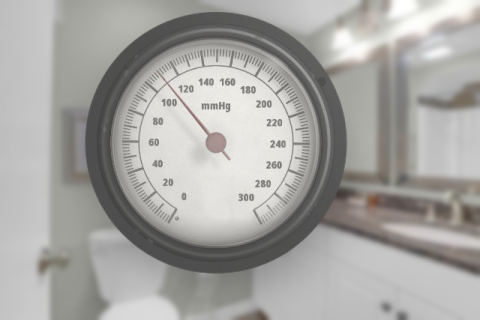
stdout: 110
